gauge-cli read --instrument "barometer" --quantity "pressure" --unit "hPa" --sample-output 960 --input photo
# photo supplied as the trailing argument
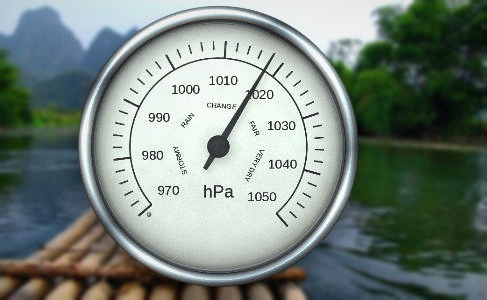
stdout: 1018
